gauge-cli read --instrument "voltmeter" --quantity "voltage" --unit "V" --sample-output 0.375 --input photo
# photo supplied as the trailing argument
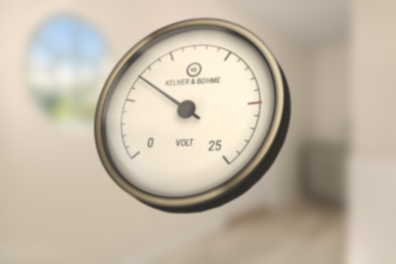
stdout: 7
